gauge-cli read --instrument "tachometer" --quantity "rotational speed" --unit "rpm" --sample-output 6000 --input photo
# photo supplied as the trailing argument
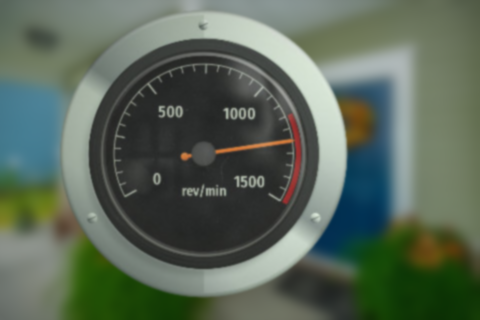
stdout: 1250
